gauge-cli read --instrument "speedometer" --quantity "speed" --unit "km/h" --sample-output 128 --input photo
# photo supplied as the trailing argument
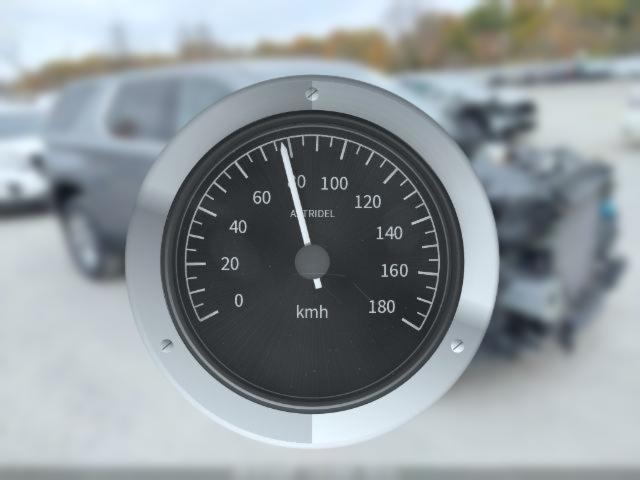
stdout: 77.5
